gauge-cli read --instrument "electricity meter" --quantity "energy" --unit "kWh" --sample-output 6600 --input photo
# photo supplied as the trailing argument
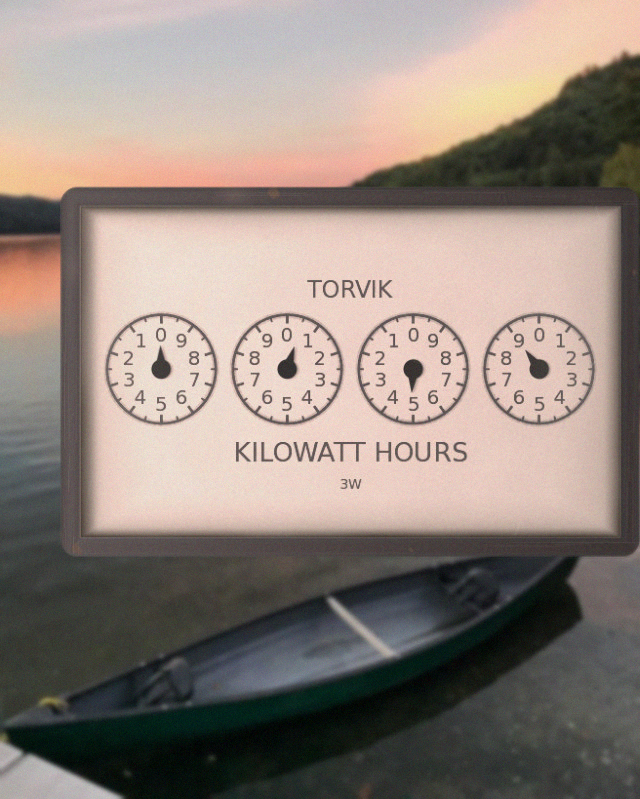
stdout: 49
